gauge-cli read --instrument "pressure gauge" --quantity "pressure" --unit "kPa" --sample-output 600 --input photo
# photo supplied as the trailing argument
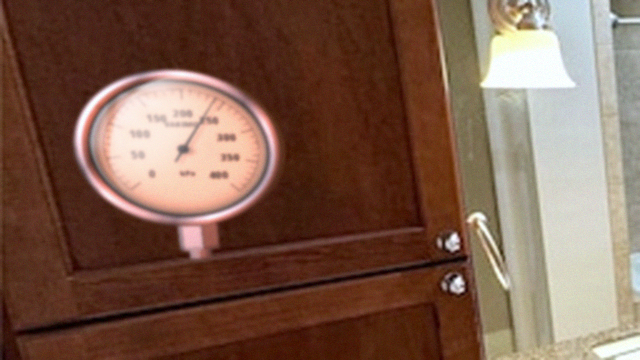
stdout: 240
